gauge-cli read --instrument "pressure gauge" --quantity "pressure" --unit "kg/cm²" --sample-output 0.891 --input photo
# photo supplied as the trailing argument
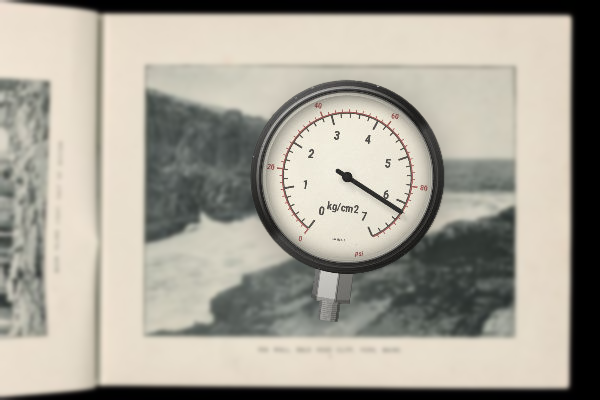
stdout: 6.2
